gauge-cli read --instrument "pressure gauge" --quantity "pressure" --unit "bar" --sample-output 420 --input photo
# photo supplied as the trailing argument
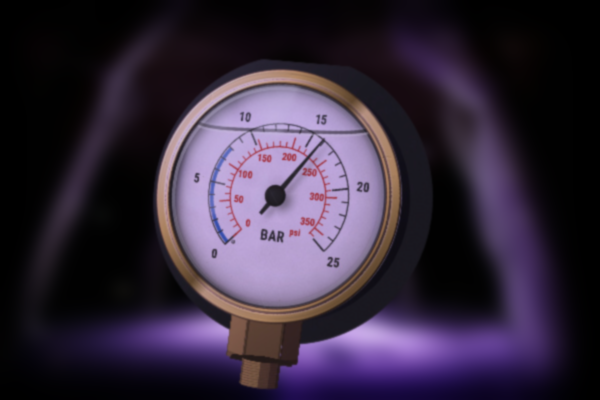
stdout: 16
